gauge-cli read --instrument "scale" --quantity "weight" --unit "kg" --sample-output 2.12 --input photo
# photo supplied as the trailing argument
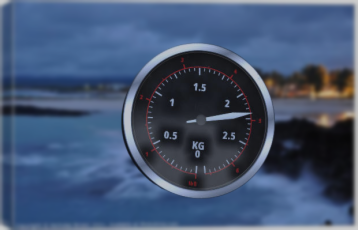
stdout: 2.2
